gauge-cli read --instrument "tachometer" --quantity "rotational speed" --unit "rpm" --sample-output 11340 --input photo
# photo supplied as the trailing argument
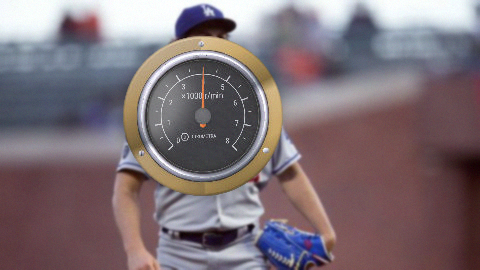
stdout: 4000
